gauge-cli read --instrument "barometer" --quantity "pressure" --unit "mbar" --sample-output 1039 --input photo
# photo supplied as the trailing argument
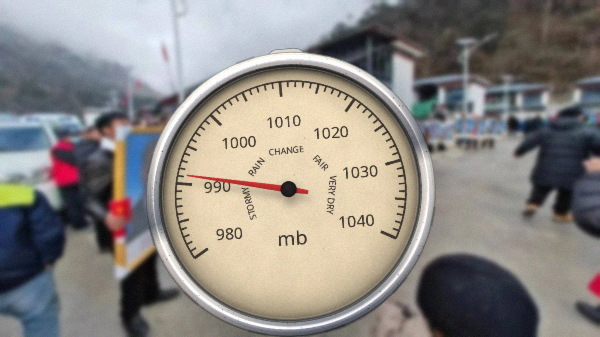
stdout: 991
